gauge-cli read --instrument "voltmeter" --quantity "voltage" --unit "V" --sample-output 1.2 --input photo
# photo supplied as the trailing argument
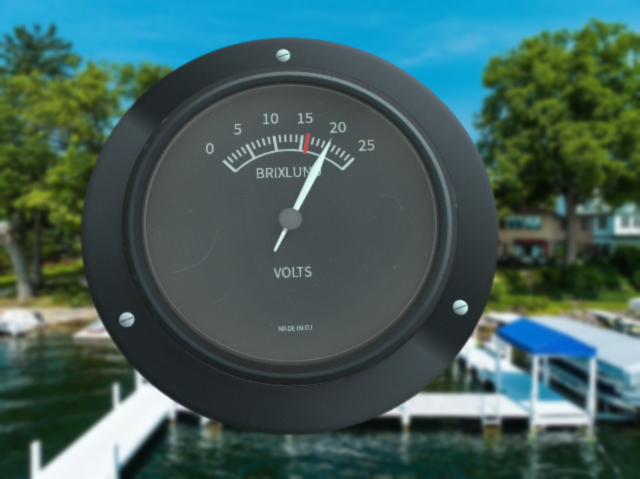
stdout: 20
